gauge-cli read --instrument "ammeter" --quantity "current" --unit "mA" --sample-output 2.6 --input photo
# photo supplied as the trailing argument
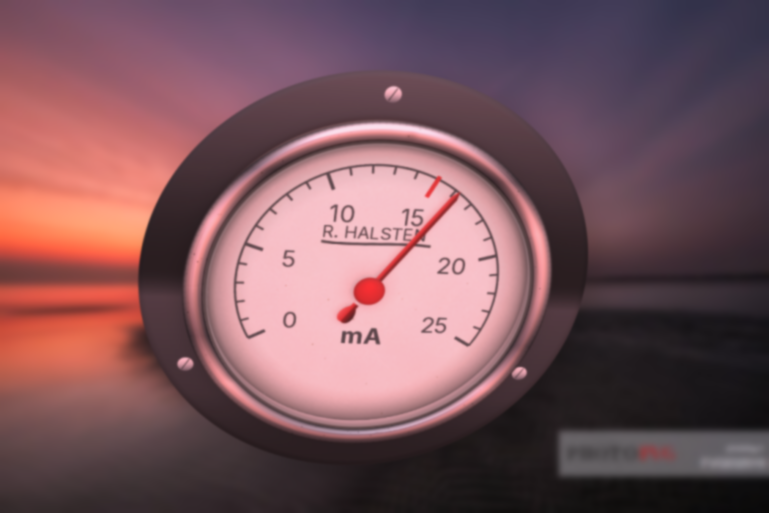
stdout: 16
